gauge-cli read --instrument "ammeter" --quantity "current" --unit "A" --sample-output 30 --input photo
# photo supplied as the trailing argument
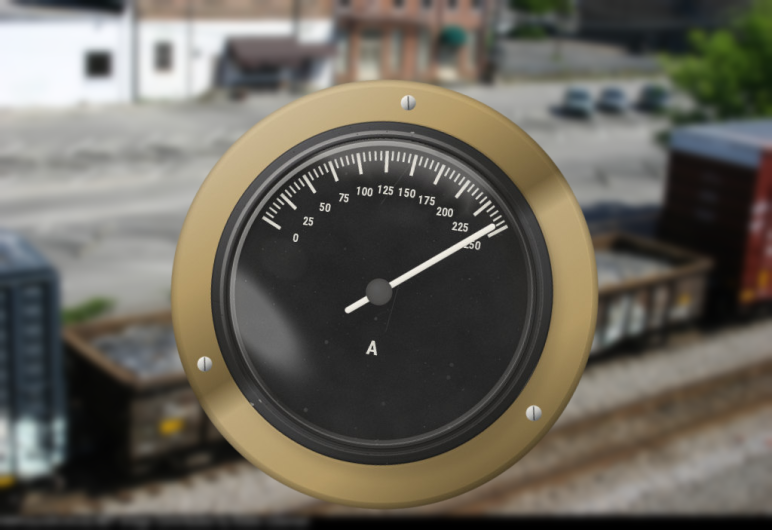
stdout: 245
